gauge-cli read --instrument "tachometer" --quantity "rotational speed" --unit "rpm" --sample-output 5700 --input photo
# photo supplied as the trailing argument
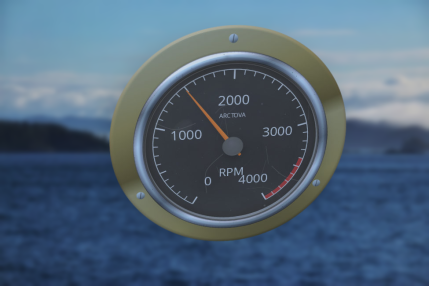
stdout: 1500
